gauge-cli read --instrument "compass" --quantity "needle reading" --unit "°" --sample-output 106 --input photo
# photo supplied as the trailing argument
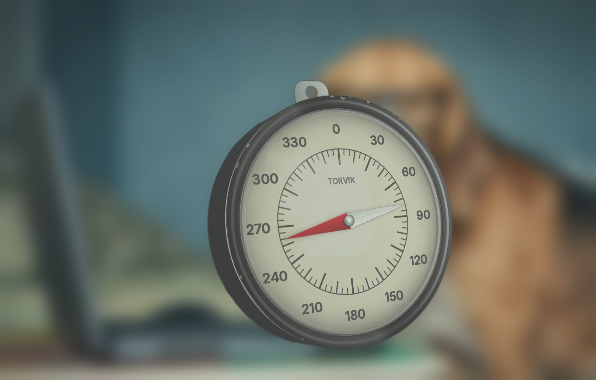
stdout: 260
